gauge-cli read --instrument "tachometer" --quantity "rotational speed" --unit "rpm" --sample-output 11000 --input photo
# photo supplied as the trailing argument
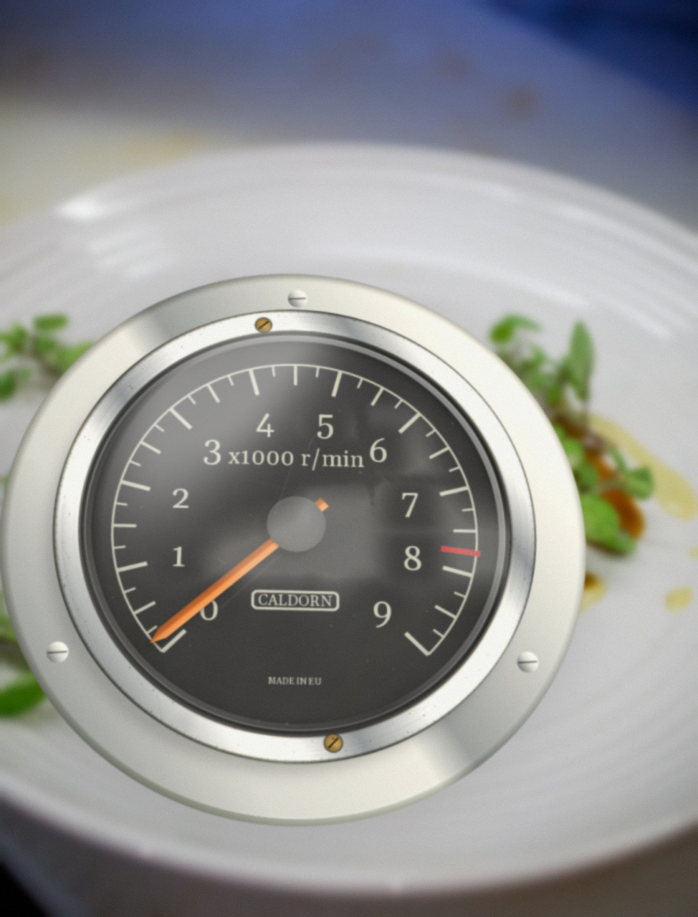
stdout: 125
